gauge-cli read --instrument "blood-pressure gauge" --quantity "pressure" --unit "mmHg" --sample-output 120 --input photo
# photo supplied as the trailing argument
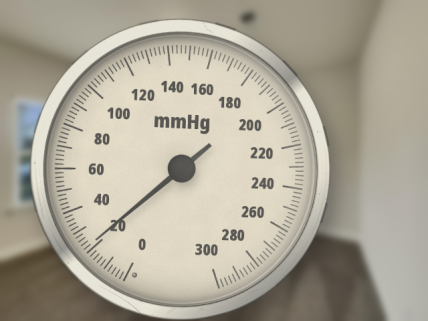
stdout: 22
